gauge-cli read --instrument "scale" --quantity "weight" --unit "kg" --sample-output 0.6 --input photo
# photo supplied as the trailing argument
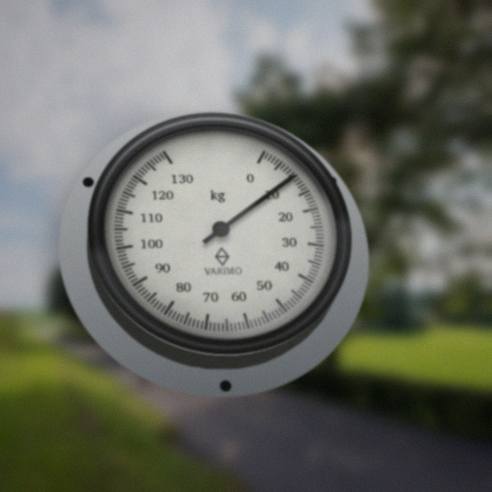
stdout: 10
